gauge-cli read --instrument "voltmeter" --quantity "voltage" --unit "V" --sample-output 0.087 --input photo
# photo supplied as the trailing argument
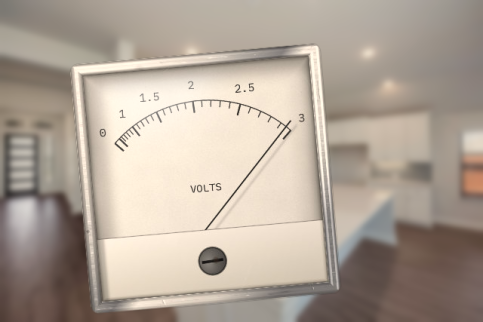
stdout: 2.95
